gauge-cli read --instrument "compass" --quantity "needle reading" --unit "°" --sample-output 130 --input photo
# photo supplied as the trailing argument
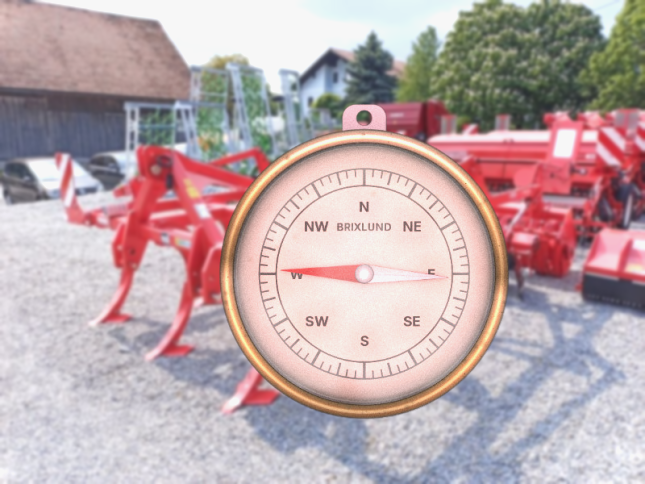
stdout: 272.5
